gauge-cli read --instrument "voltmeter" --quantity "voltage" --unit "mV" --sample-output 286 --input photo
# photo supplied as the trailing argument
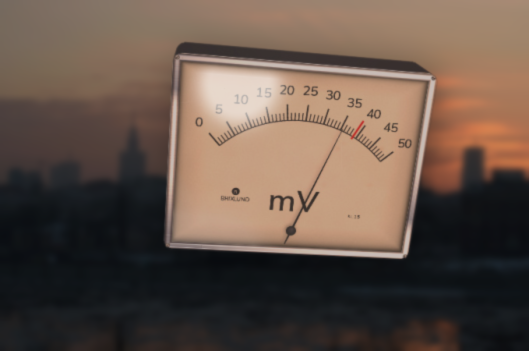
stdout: 35
